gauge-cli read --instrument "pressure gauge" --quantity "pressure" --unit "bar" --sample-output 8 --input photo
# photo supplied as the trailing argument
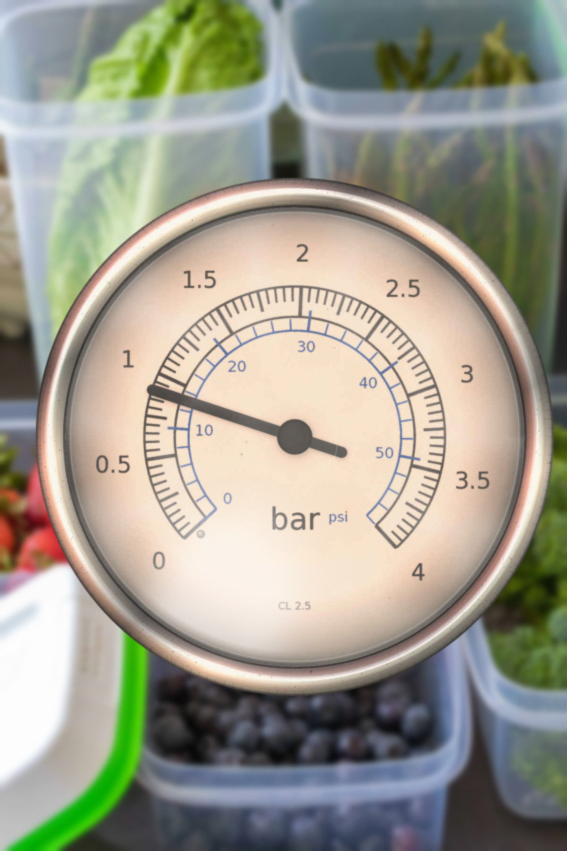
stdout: 0.9
